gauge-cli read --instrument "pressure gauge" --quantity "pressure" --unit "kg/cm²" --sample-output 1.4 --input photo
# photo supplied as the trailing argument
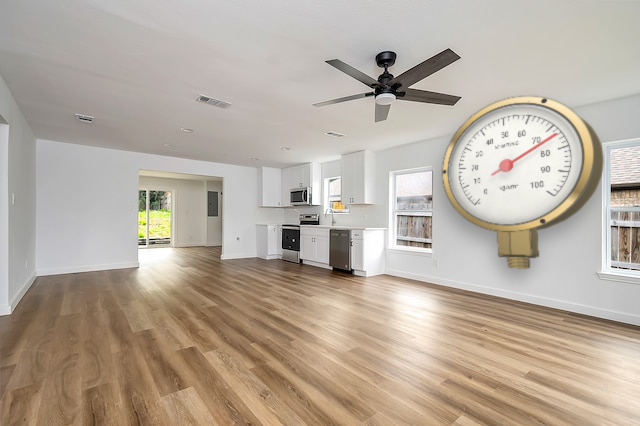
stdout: 74
